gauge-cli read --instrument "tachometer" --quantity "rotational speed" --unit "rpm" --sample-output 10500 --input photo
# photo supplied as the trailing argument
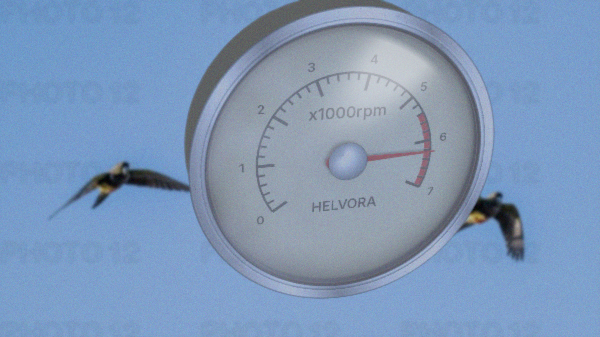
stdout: 6200
